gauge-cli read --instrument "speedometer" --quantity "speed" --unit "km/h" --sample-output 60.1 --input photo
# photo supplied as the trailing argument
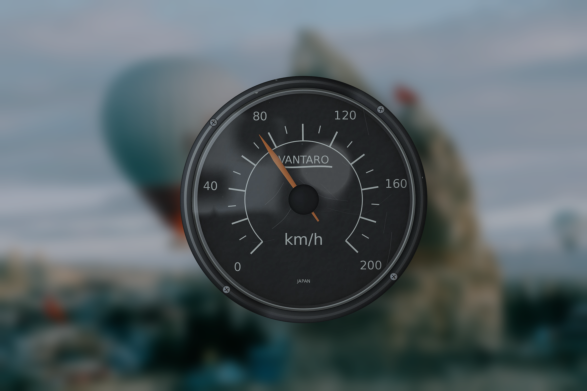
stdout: 75
